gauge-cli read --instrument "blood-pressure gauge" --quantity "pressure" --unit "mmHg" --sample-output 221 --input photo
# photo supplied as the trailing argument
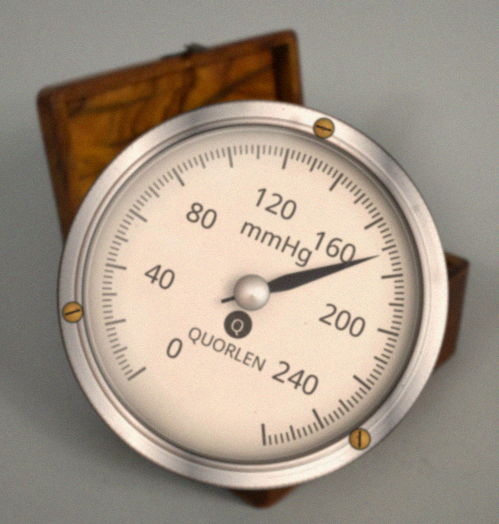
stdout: 172
